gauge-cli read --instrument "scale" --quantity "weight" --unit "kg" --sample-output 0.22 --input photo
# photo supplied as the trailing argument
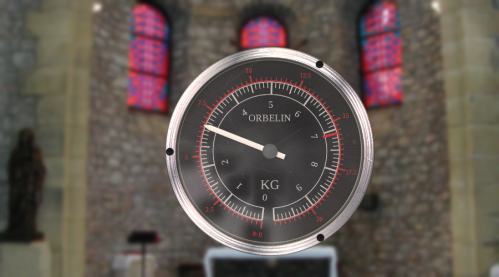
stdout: 3
